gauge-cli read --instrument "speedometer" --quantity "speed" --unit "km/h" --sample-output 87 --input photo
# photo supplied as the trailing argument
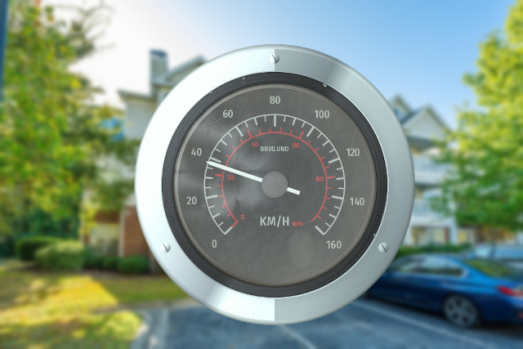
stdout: 37.5
